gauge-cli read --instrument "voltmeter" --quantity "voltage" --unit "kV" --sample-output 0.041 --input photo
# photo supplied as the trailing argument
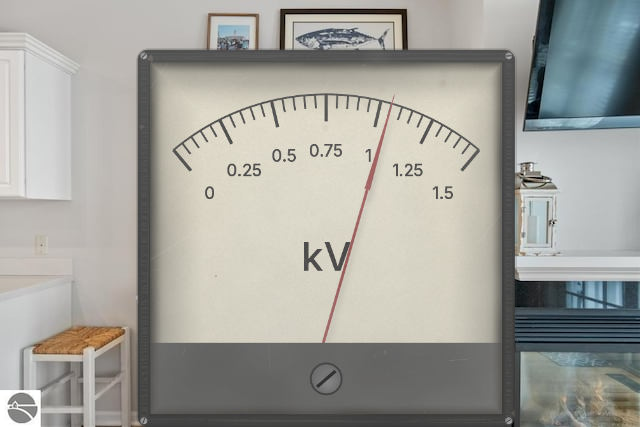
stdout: 1.05
